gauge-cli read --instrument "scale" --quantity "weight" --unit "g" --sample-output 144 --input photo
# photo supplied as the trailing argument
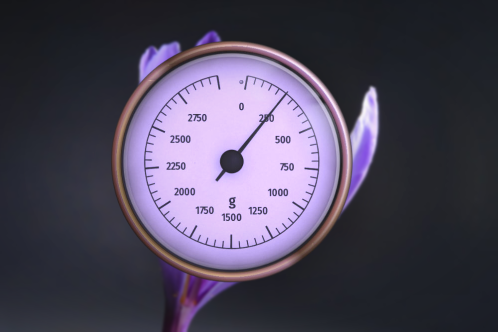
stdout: 250
